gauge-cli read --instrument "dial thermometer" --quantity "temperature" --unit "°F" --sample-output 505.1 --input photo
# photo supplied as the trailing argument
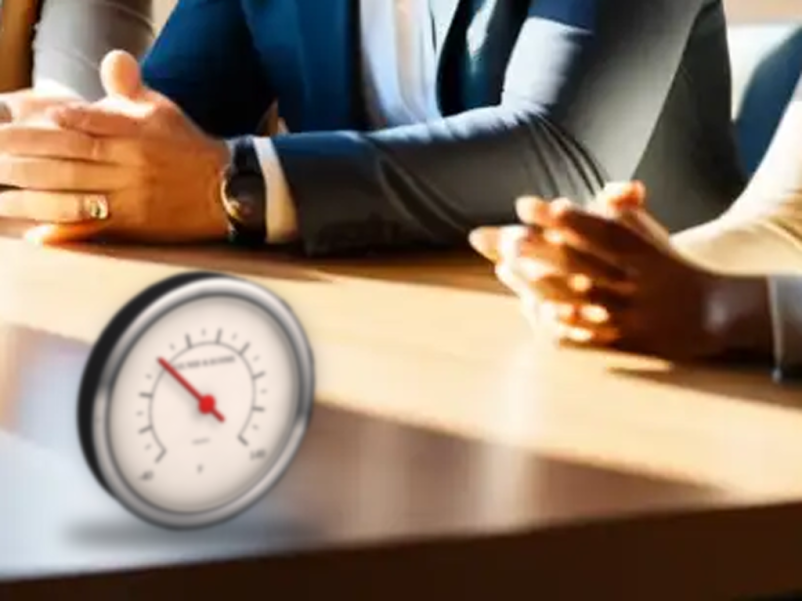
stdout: 20
